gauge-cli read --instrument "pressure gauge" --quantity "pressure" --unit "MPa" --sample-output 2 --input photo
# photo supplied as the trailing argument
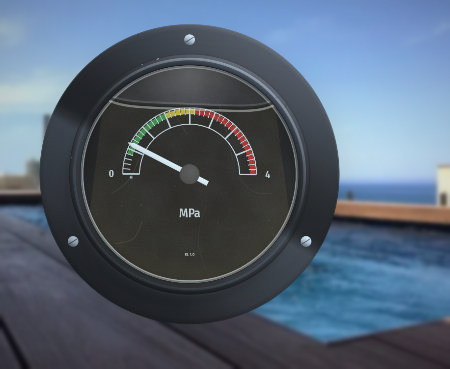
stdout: 0.6
